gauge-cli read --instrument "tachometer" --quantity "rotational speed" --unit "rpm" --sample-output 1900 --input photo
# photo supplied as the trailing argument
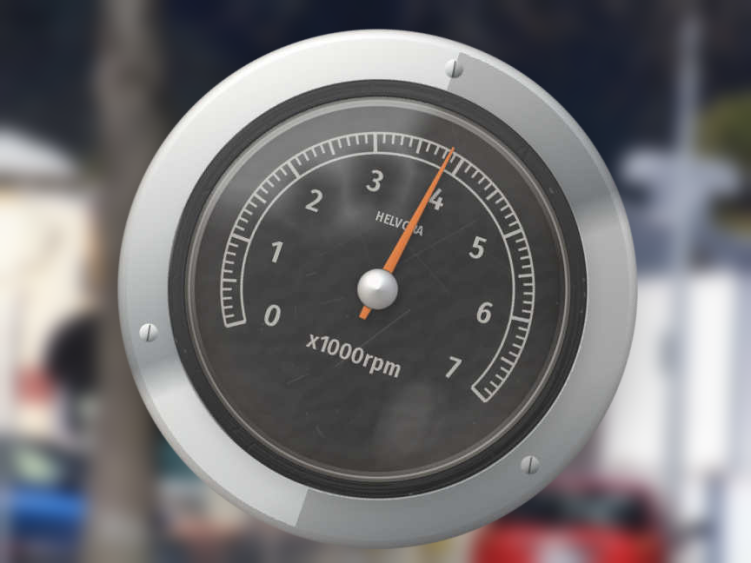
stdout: 3850
